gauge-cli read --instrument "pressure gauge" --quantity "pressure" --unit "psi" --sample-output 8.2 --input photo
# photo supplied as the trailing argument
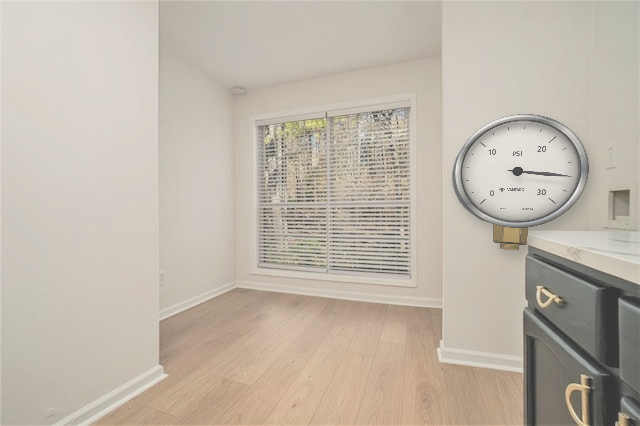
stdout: 26
